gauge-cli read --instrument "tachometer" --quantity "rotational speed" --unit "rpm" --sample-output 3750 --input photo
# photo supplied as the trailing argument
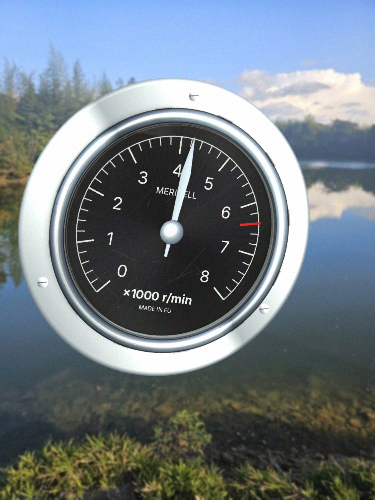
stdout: 4200
